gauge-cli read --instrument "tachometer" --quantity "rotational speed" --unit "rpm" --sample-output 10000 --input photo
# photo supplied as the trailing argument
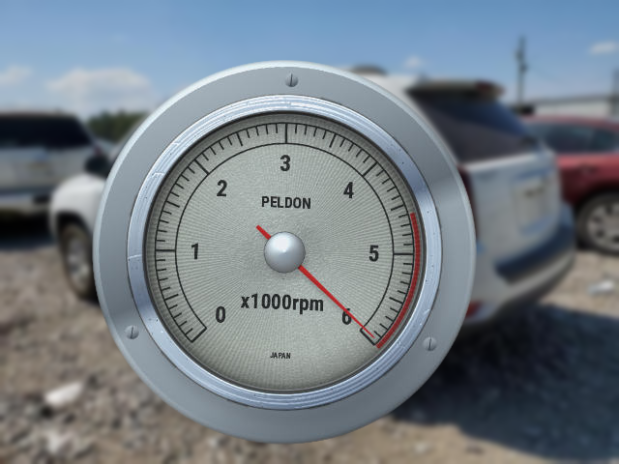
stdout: 5950
